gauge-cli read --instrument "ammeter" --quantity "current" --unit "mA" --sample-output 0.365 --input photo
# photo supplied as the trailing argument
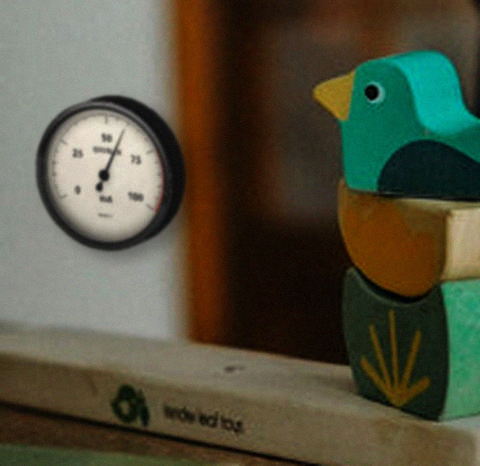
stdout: 60
